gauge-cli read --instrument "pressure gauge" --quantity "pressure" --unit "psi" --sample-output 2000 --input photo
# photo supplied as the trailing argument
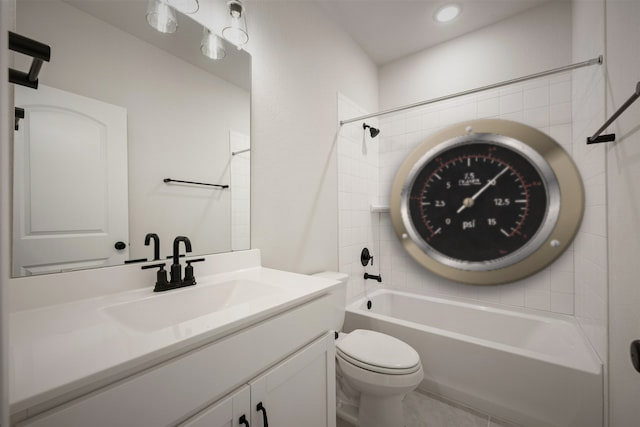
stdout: 10
